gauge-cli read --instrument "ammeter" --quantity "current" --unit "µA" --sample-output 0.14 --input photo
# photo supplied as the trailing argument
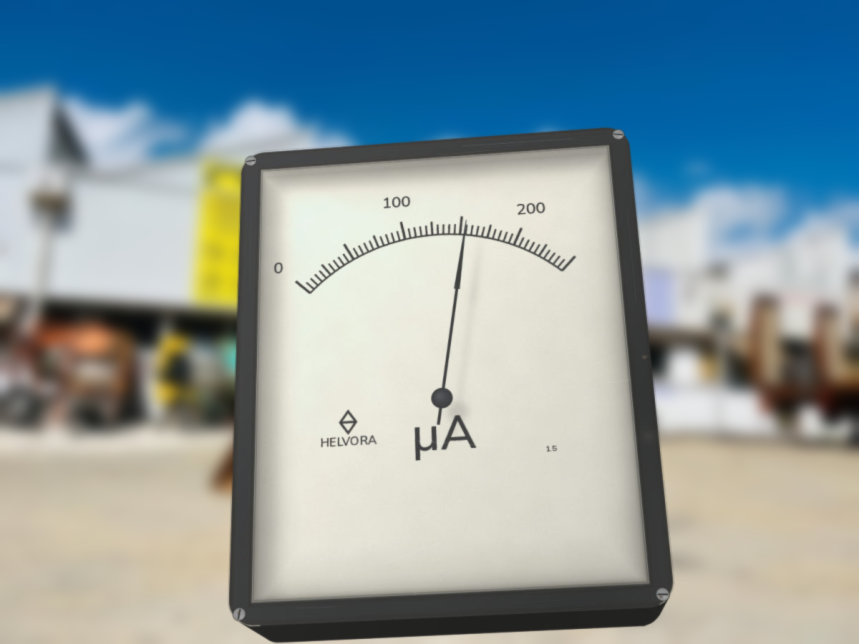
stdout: 155
